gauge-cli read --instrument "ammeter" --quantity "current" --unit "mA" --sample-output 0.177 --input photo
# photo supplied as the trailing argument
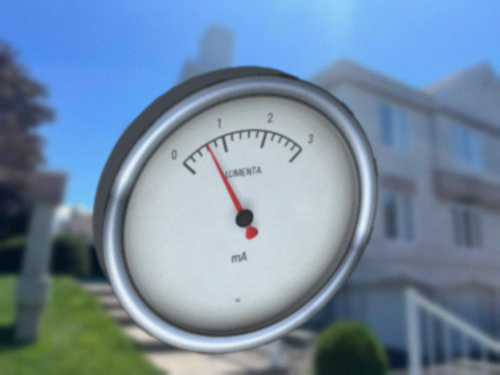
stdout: 0.6
